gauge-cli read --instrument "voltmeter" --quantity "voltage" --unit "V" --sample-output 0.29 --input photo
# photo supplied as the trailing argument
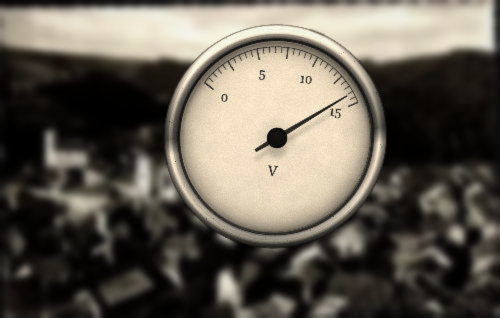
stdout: 14
